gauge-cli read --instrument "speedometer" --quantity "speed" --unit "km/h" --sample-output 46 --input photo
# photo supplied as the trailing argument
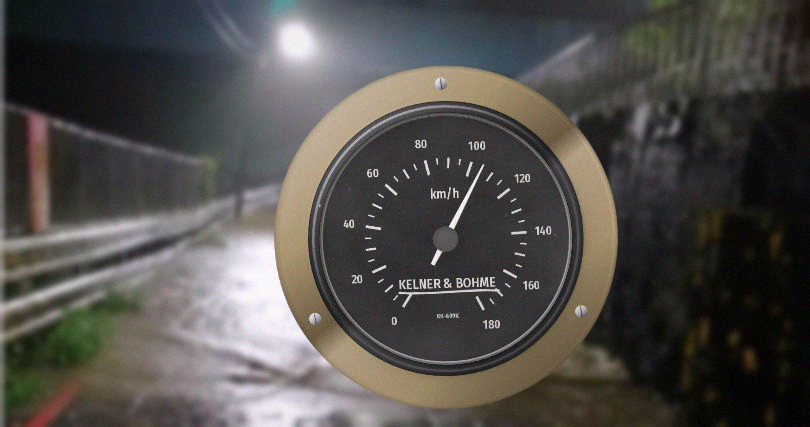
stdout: 105
